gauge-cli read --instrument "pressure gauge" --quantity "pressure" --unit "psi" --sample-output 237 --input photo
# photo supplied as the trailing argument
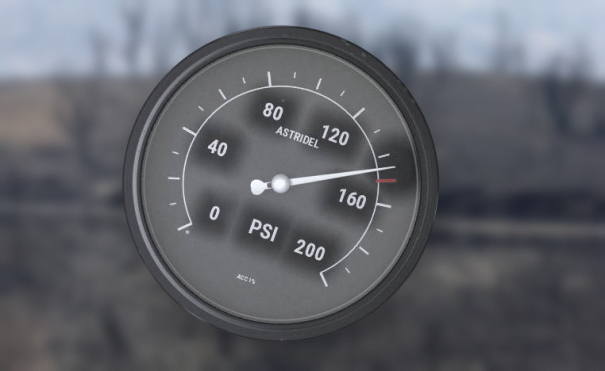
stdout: 145
